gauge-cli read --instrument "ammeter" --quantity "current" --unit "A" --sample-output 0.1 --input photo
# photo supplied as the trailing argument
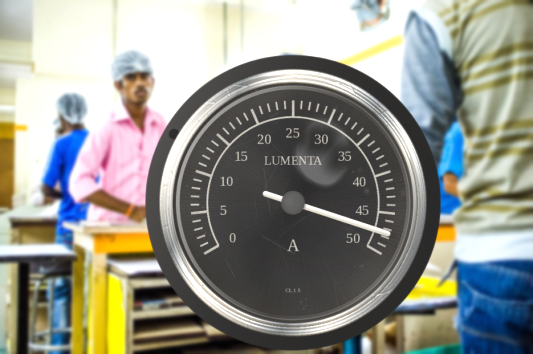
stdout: 47.5
